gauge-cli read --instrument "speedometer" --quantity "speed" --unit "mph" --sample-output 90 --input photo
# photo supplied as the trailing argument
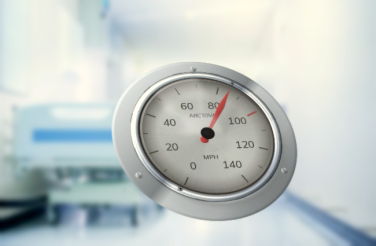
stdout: 85
